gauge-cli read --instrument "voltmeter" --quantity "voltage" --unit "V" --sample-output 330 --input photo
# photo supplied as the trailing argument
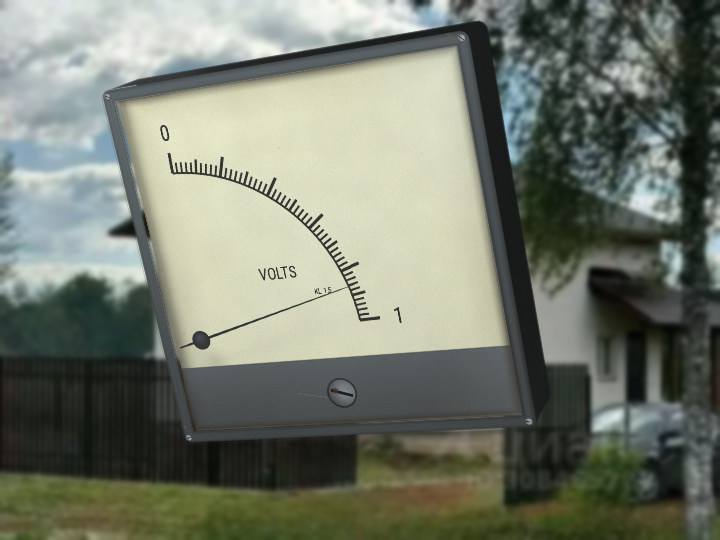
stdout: 0.86
